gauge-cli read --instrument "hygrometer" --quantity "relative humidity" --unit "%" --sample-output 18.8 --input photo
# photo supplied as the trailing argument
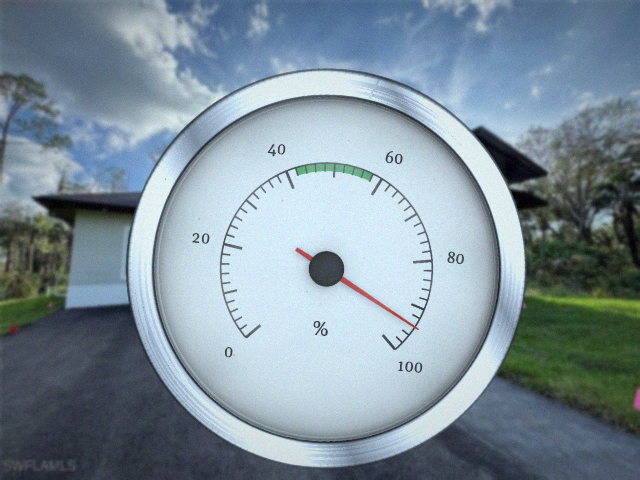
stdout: 94
